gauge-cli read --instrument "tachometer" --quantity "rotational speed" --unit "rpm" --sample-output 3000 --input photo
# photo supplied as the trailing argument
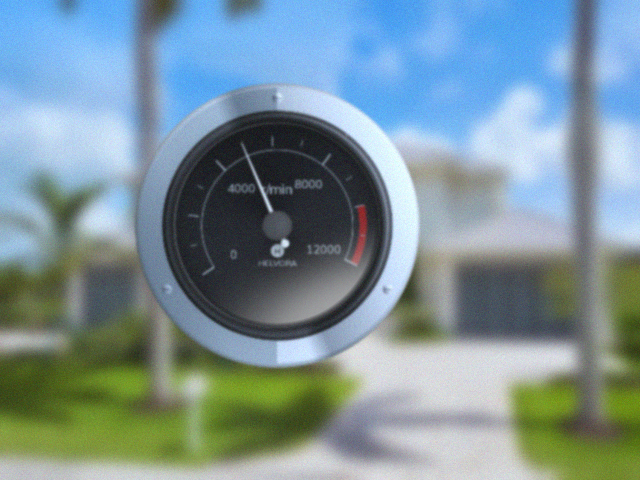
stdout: 5000
